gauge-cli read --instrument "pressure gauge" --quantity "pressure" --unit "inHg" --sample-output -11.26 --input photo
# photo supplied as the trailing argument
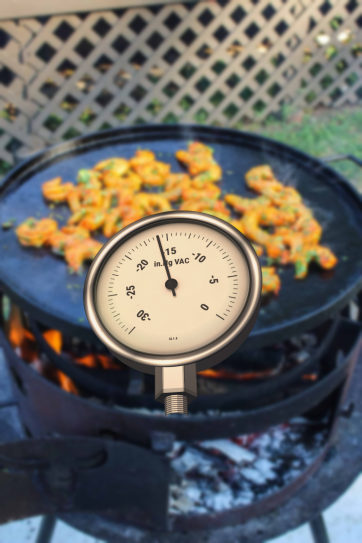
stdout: -16
